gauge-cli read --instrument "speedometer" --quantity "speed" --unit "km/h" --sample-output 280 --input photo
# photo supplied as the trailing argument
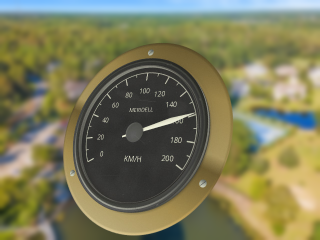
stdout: 160
